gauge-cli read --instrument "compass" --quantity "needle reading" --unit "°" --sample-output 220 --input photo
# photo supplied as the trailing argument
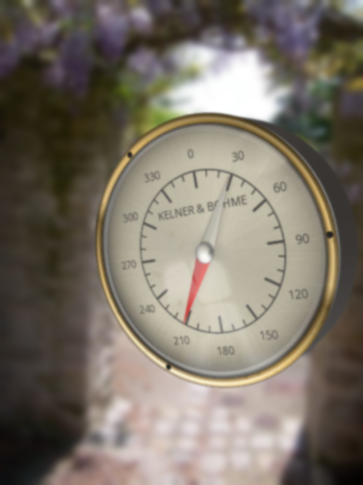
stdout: 210
